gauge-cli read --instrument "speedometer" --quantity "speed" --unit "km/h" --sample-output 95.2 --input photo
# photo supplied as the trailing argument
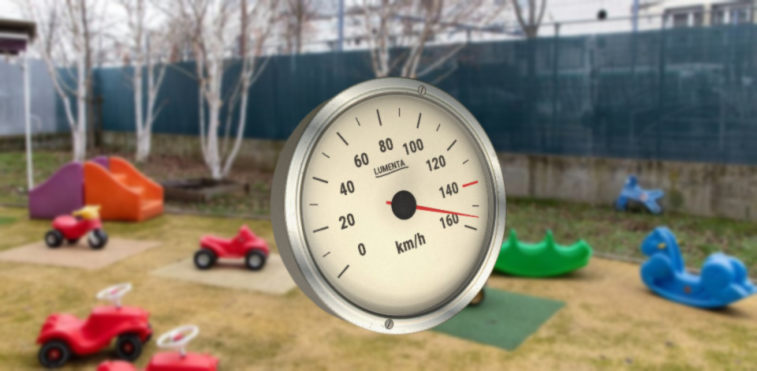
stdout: 155
